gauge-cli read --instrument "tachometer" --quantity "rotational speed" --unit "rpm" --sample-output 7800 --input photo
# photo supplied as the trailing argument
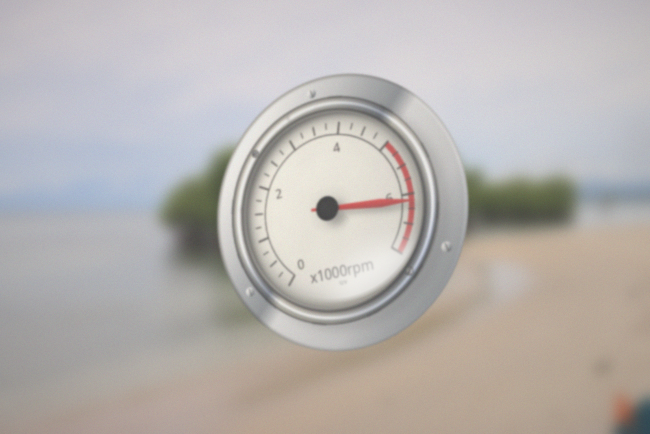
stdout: 6125
